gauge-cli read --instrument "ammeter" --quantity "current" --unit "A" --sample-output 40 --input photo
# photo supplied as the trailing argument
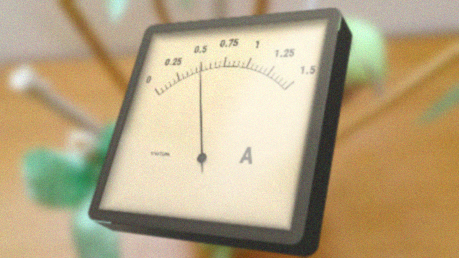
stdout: 0.5
